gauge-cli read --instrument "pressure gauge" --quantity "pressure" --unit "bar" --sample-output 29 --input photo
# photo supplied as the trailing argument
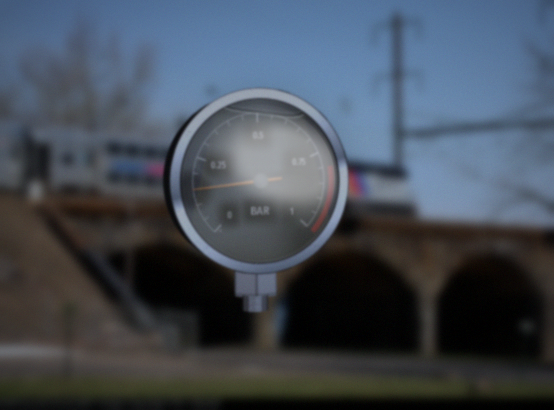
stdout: 0.15
